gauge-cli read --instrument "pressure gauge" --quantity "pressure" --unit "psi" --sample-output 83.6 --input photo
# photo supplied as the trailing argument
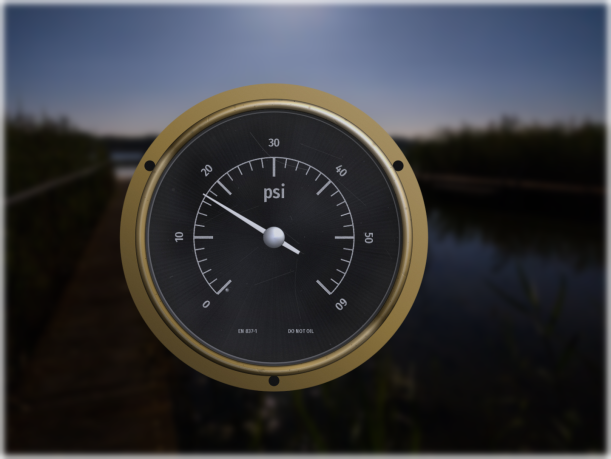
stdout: 17
